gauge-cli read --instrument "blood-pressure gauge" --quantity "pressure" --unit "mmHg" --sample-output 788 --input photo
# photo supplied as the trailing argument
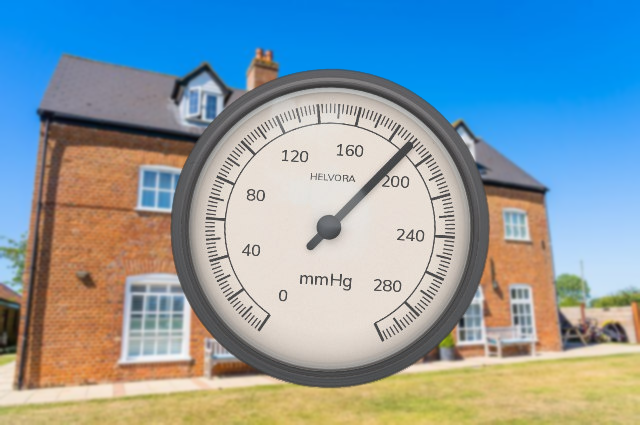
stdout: 190
